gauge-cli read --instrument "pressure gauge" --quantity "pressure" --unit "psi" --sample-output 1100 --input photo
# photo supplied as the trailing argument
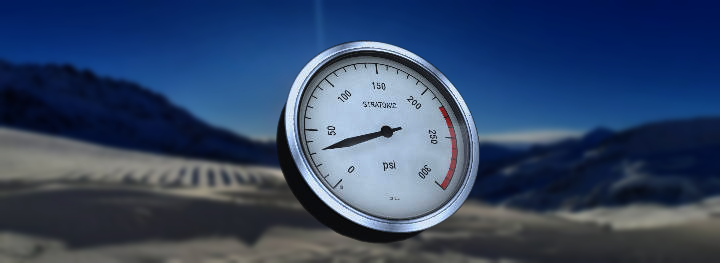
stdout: 30
